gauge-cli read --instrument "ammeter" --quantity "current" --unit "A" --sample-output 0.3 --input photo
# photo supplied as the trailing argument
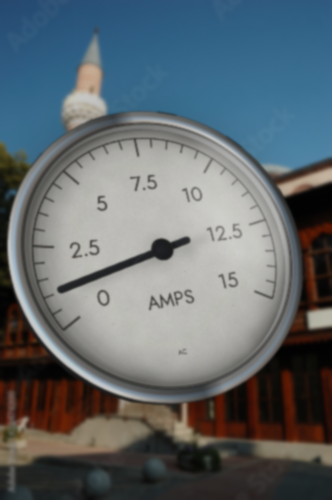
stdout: 1
